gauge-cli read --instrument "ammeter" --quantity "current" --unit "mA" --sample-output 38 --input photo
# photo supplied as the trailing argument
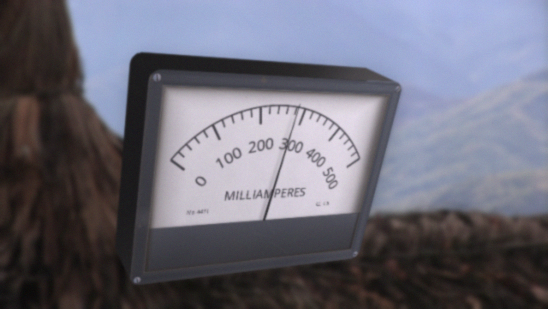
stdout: 280
